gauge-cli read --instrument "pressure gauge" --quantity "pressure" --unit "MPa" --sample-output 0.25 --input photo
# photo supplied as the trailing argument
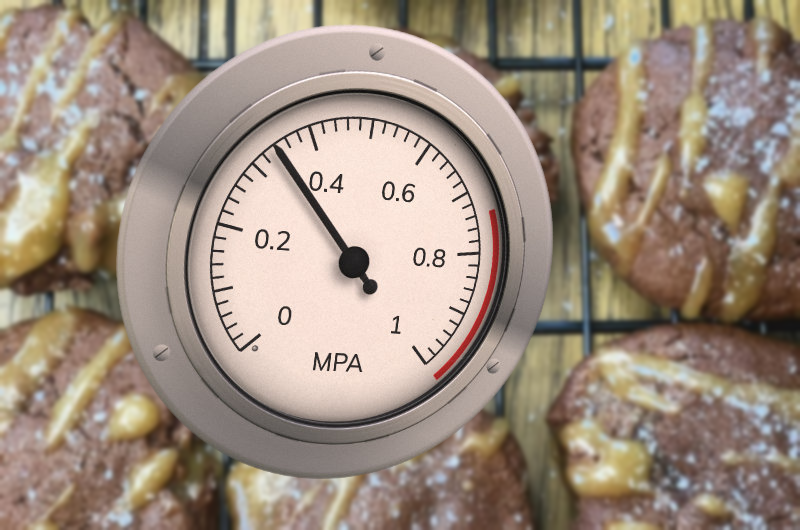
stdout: 0.34
